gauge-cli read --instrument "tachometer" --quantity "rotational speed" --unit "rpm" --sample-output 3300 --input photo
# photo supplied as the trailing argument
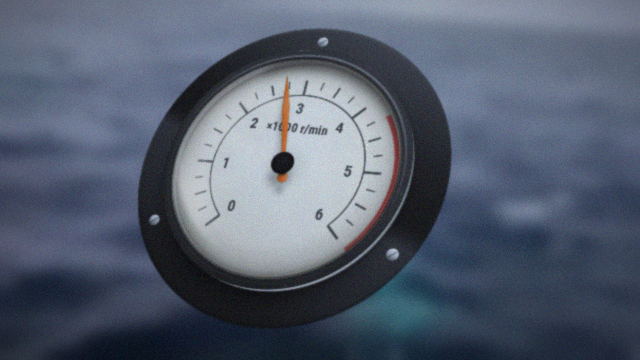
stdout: 2750
